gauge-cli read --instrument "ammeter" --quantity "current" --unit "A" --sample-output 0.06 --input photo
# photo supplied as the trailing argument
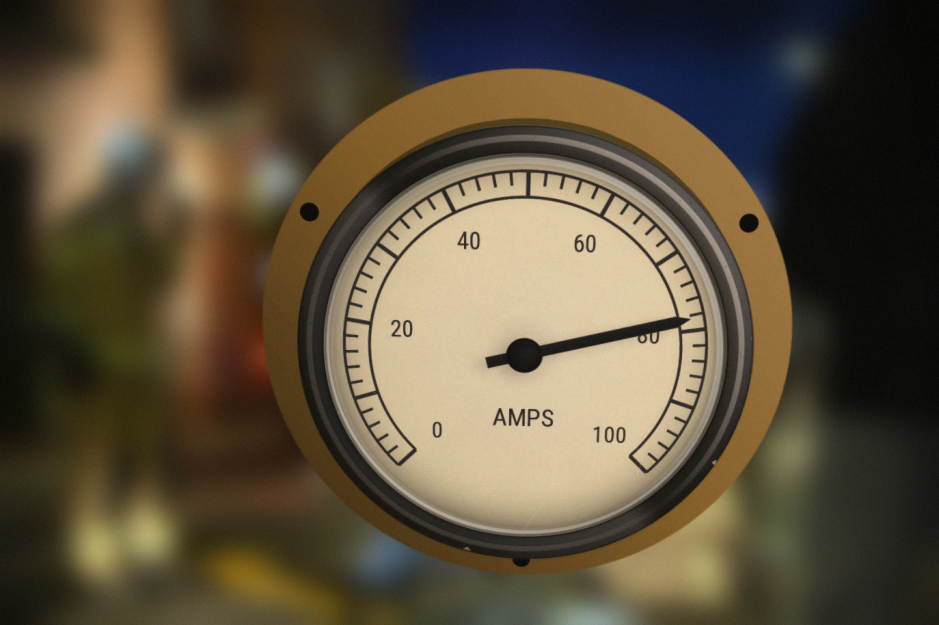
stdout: 78
